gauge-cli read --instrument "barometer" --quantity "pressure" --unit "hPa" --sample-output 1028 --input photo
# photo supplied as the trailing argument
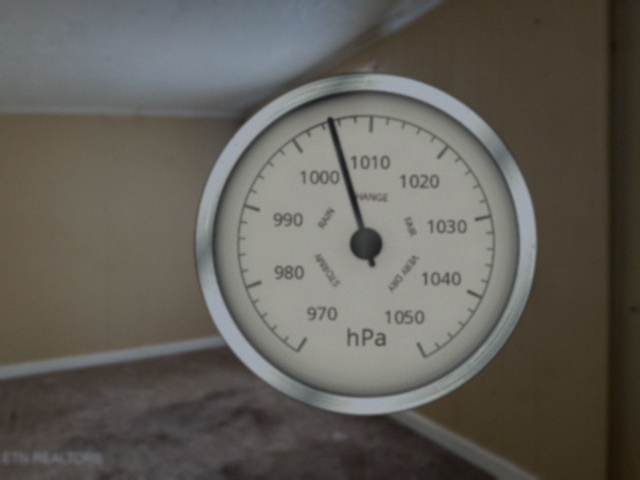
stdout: 1005
